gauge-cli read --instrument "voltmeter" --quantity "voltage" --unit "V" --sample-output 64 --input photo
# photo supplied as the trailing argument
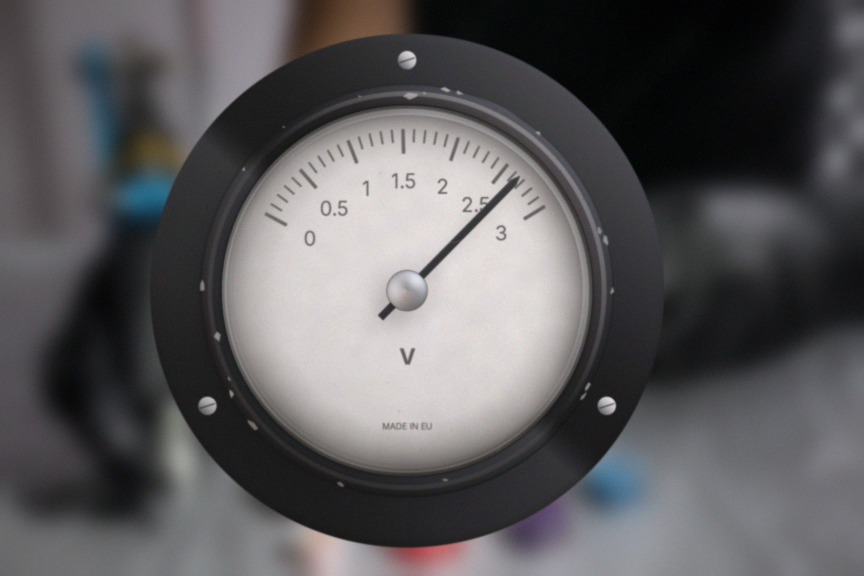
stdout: 2.65
